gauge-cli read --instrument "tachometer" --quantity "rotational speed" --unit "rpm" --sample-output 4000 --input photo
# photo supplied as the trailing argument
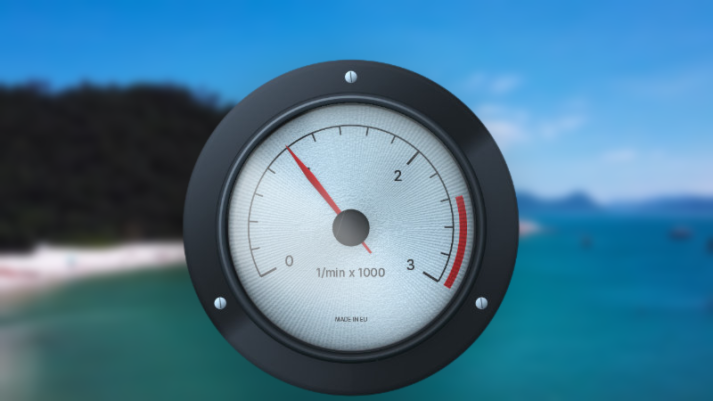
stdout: 1000
